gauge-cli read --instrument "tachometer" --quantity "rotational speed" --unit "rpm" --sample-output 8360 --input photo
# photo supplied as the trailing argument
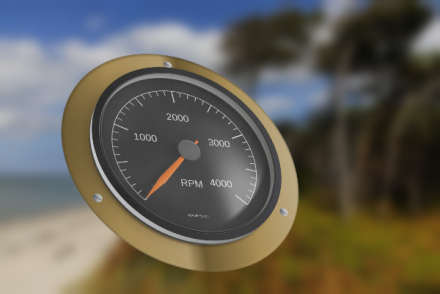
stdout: 0
